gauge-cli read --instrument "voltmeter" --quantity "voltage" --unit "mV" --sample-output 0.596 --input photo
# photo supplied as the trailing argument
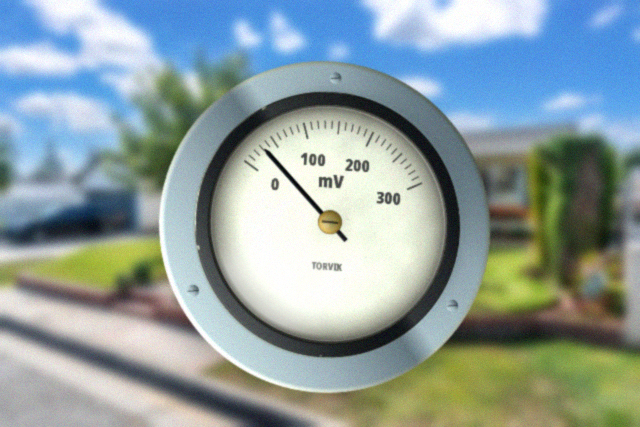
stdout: 30
